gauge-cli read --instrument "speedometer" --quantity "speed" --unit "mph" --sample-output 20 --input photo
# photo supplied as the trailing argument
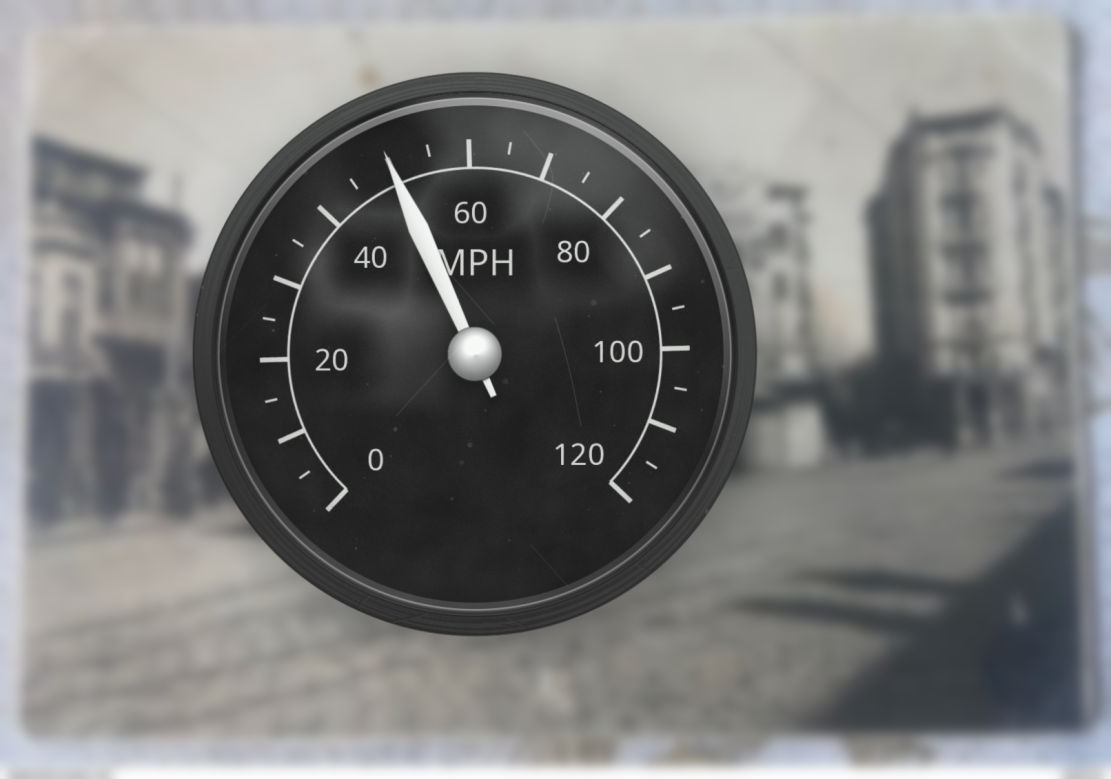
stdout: 50
